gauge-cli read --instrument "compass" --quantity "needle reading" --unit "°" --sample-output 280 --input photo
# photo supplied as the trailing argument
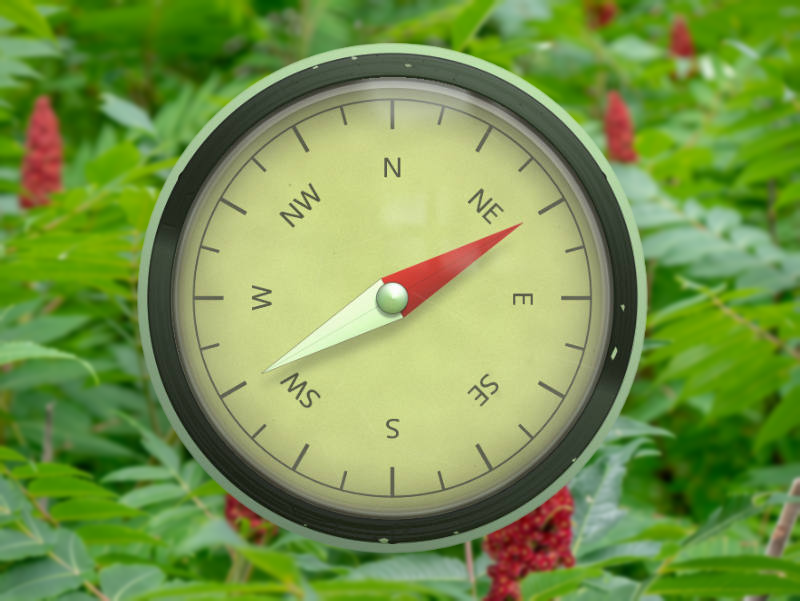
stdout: 60
